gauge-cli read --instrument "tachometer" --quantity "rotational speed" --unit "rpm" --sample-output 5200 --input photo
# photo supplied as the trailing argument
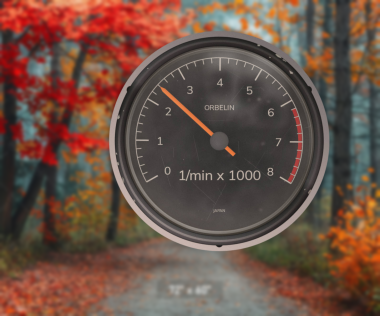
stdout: 2400
